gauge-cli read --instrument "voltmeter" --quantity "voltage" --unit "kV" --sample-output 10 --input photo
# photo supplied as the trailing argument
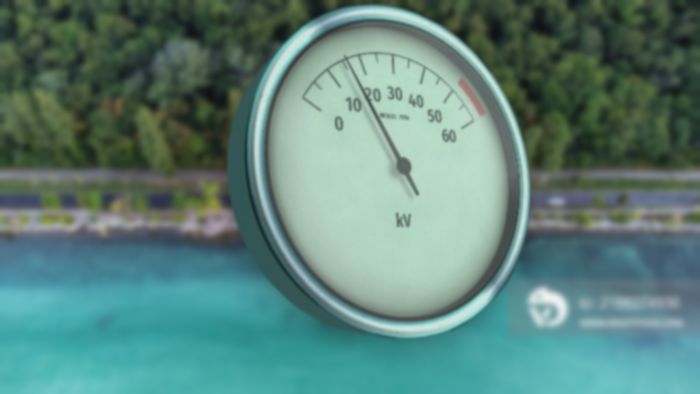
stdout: 15
